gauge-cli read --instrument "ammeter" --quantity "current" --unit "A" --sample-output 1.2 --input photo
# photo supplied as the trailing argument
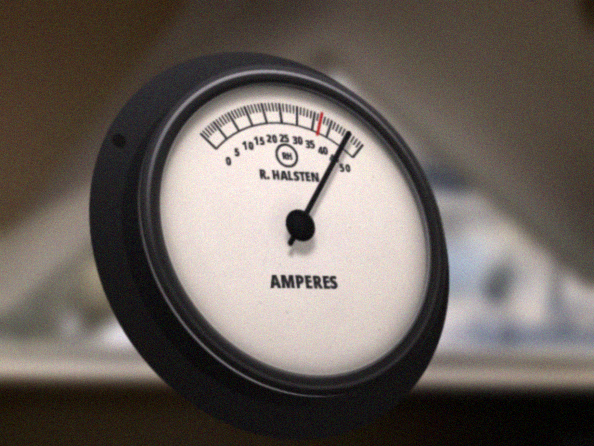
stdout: 45
